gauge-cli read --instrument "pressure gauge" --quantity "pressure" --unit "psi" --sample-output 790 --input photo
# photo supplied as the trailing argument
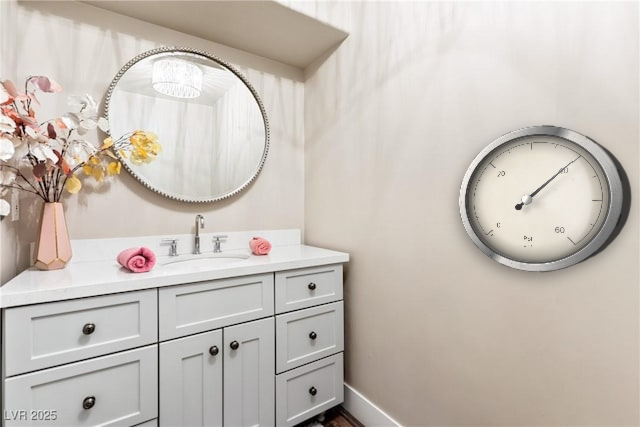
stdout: 40
